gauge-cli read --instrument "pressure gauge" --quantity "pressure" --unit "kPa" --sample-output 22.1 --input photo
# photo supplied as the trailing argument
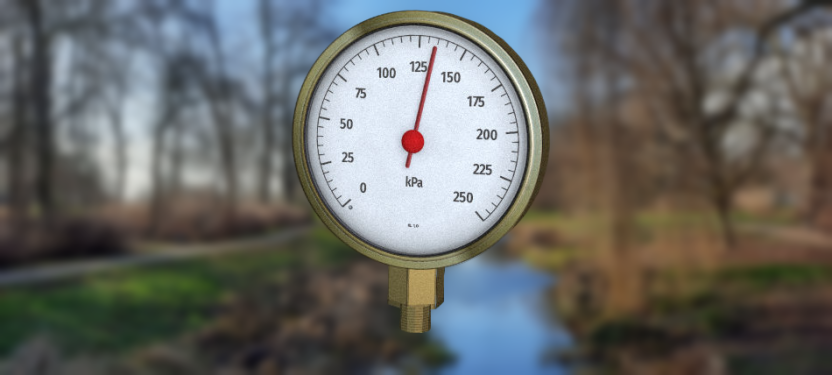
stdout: 135
